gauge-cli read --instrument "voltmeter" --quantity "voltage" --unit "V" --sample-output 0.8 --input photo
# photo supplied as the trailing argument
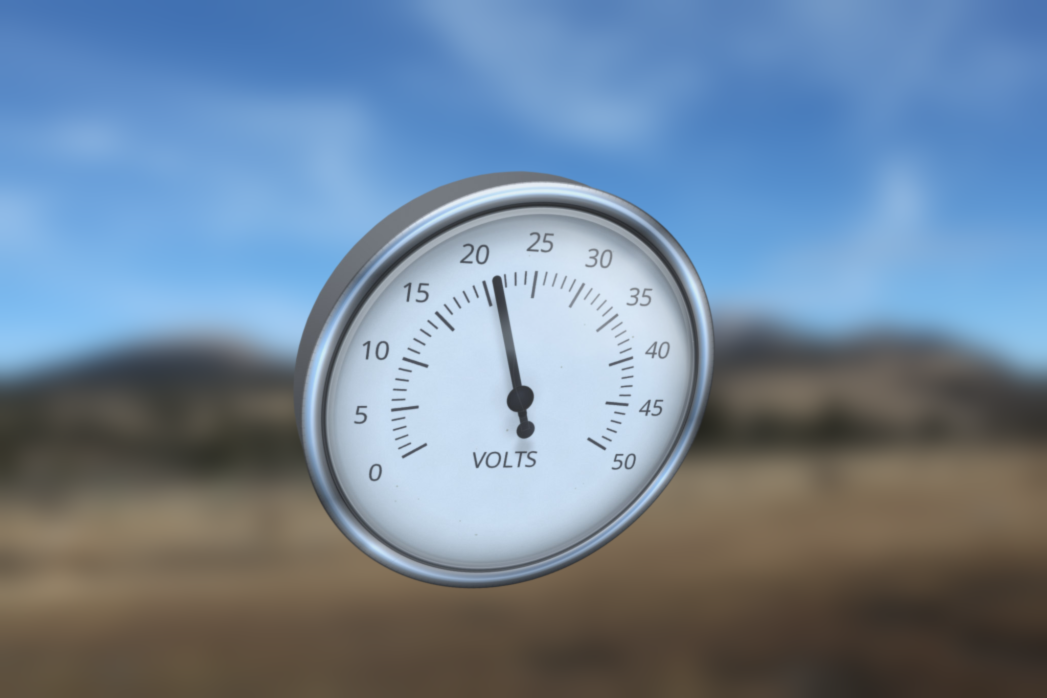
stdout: 21
